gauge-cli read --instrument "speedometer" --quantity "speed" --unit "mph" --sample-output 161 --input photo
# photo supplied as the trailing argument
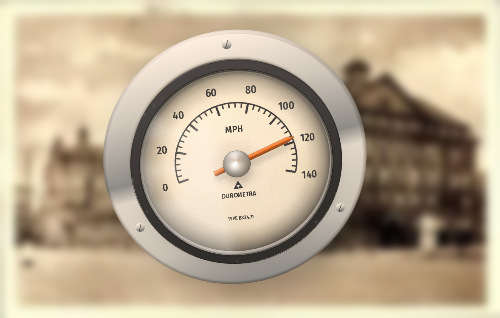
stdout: 116
